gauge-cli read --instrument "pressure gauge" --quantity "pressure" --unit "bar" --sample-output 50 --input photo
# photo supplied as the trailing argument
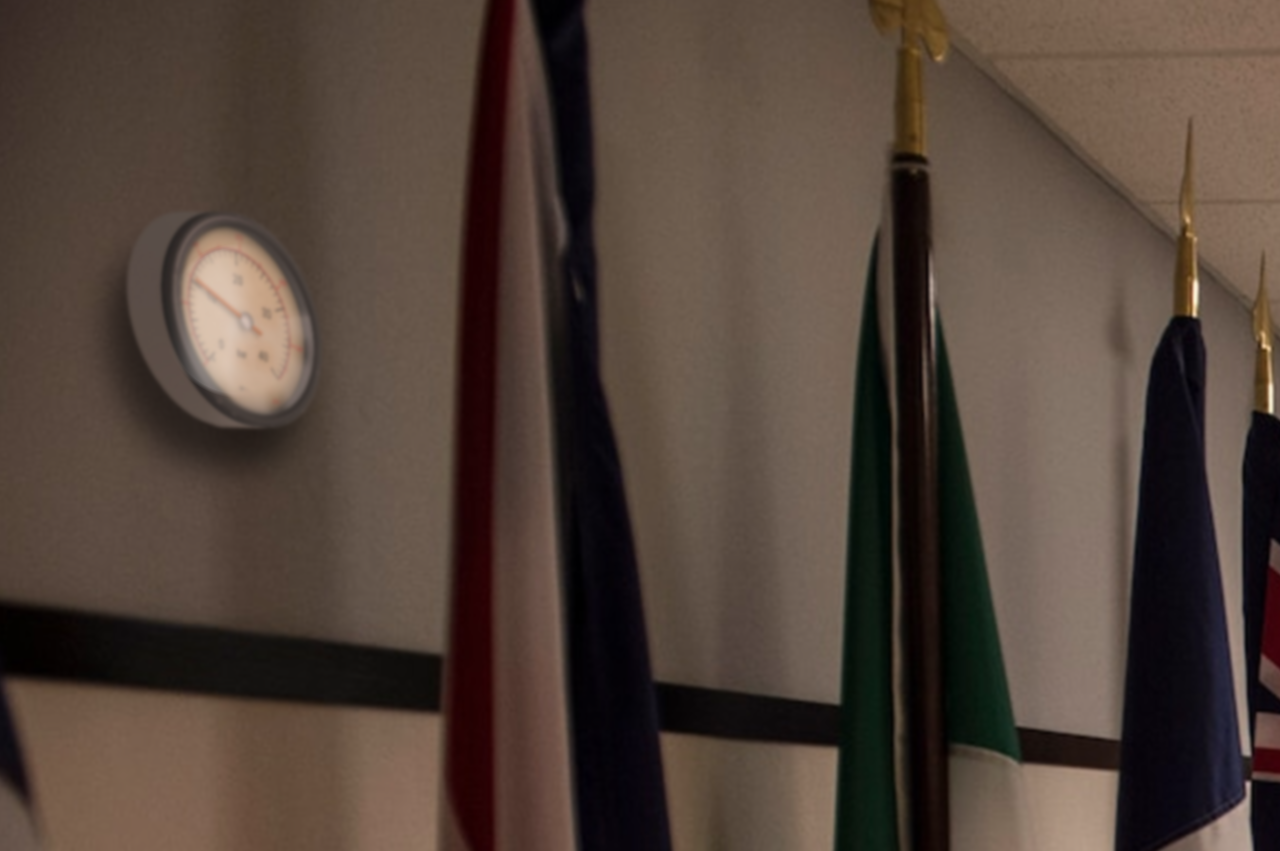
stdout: 10
